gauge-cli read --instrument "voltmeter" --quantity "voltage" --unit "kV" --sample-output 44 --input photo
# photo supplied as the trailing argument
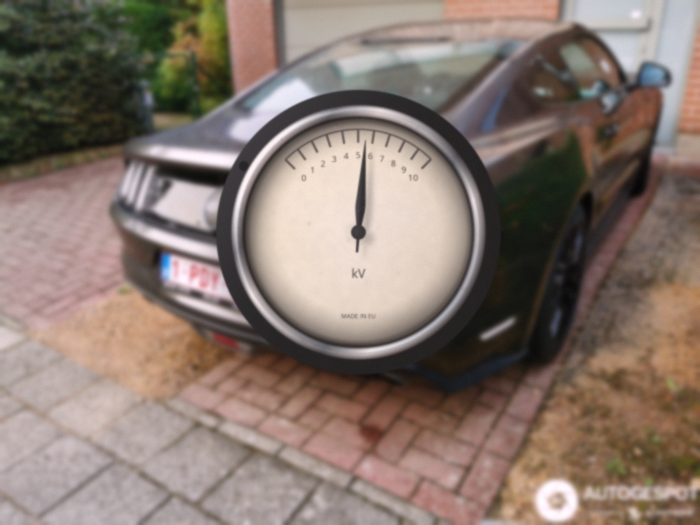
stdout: 5.5
